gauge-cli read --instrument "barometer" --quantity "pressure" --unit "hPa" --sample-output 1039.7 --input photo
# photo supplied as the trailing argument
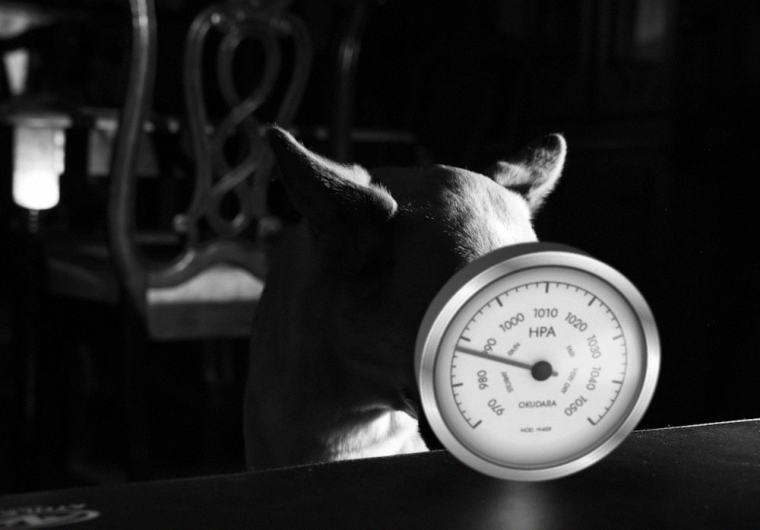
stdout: 988
